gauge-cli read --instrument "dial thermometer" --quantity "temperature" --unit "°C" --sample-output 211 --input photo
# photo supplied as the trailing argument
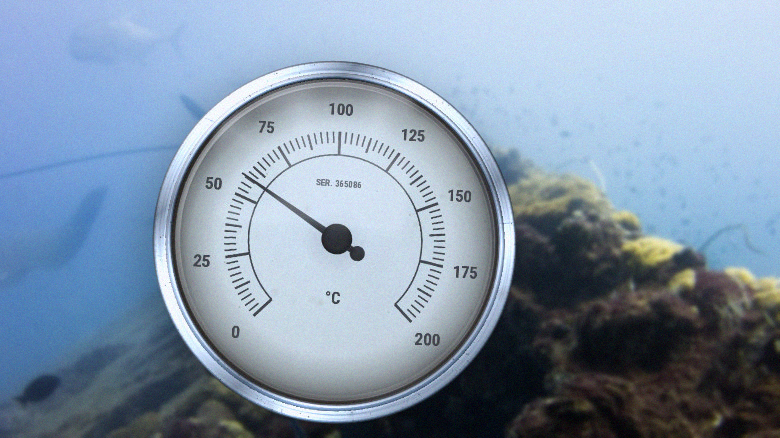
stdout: 57.5
